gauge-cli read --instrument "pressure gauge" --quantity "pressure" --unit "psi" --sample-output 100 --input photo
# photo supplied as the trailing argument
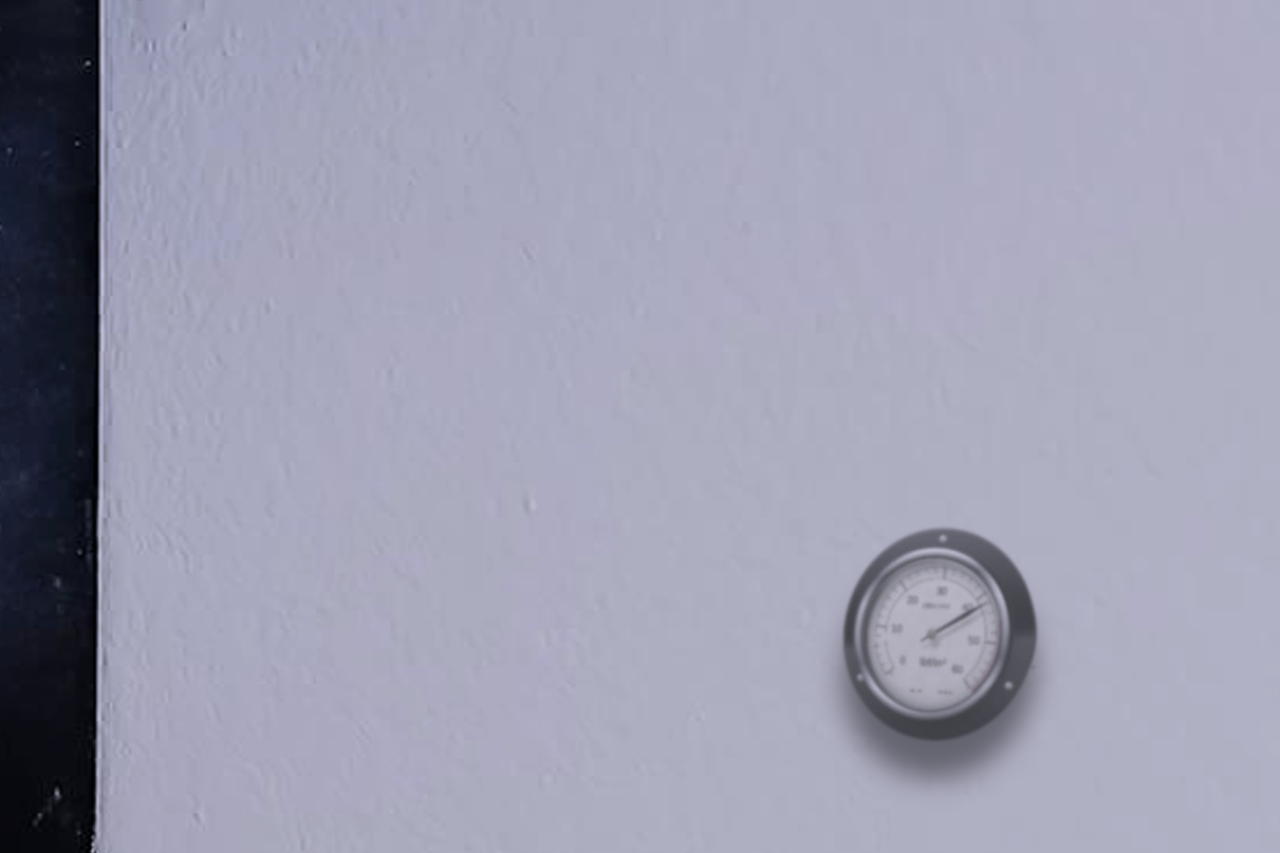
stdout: 42
